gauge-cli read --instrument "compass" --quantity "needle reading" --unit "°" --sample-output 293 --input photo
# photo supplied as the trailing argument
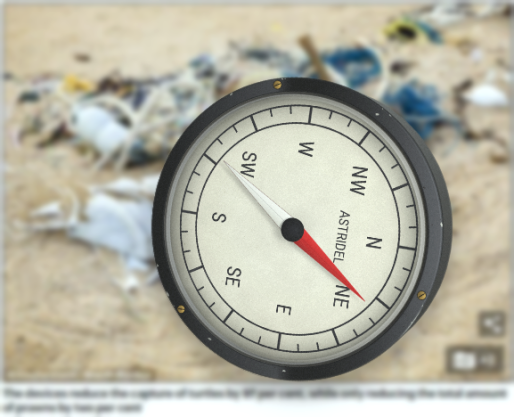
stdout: 35
